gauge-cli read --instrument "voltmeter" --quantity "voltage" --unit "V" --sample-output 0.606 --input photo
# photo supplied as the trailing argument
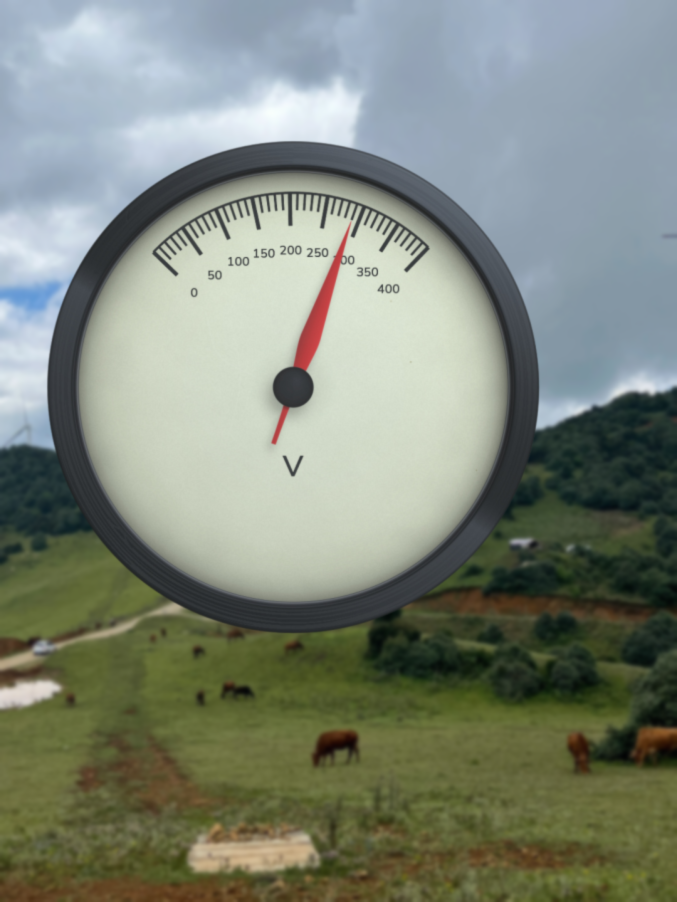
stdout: 290
